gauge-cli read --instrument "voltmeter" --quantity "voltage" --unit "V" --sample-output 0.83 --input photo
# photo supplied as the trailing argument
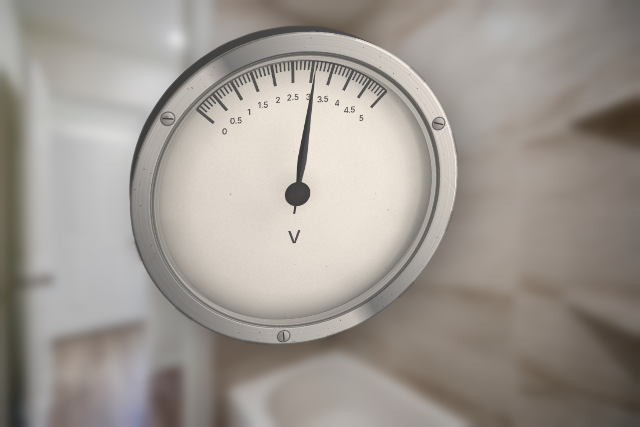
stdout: 3
